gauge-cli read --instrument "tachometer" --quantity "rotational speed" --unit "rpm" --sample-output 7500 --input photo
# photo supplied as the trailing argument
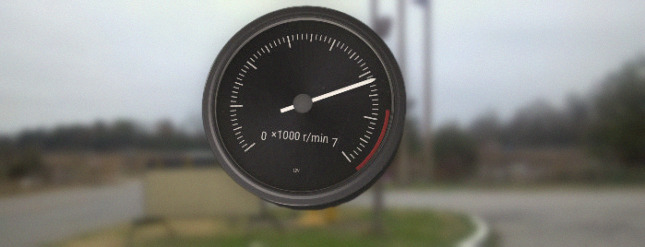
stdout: 5200
